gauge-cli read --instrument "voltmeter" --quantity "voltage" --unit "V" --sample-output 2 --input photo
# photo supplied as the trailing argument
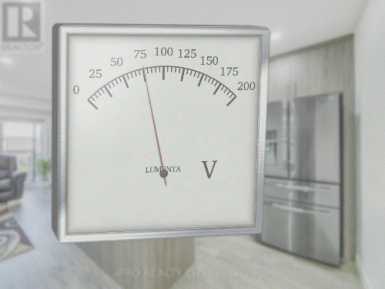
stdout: 75
